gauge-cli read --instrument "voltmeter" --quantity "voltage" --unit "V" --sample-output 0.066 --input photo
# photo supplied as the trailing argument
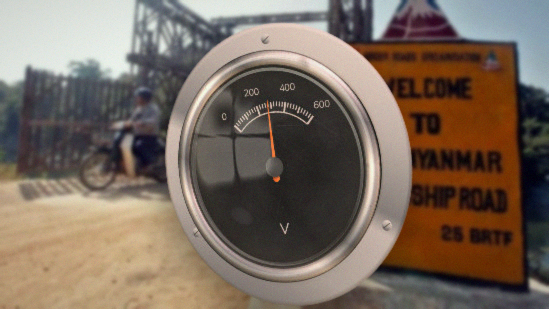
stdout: 300
